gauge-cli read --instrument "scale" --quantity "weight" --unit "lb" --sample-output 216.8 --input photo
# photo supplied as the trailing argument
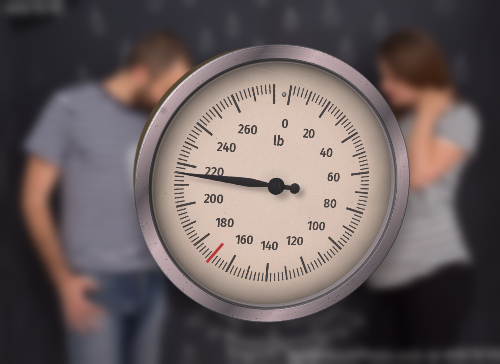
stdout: 216
